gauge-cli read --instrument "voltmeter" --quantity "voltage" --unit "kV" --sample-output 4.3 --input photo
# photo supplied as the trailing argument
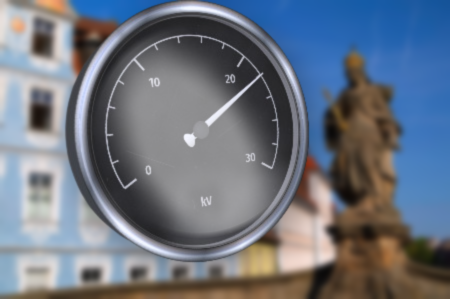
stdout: 22
